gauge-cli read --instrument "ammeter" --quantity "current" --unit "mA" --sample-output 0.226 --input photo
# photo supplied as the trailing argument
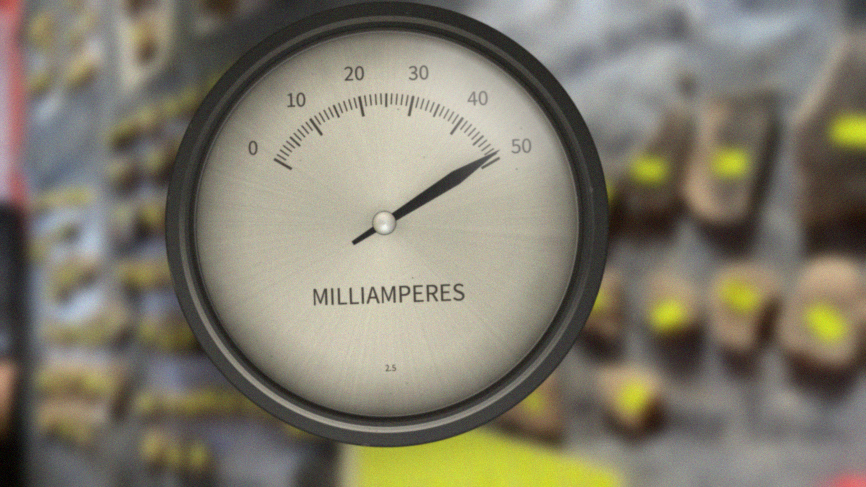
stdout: 49
